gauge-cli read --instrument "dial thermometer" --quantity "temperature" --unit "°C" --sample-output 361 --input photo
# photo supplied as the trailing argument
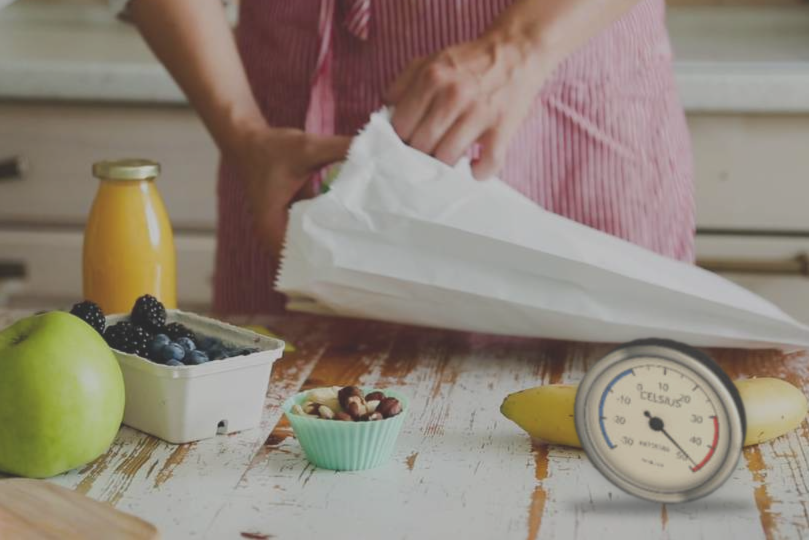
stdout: 47.5
